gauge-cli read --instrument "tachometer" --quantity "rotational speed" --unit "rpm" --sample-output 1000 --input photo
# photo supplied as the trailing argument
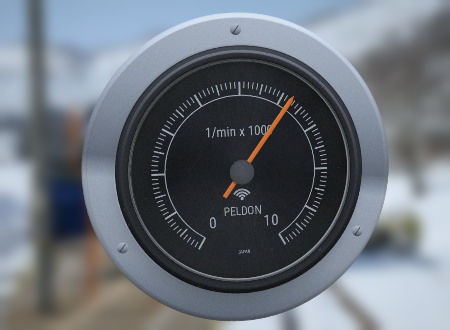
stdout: 6200
